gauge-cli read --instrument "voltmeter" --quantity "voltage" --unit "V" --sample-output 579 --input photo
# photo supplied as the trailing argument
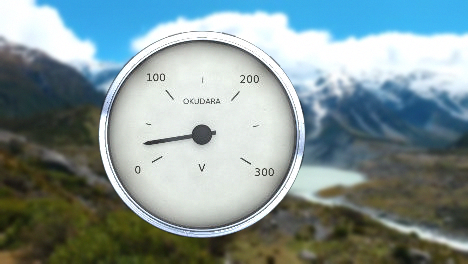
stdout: 25
